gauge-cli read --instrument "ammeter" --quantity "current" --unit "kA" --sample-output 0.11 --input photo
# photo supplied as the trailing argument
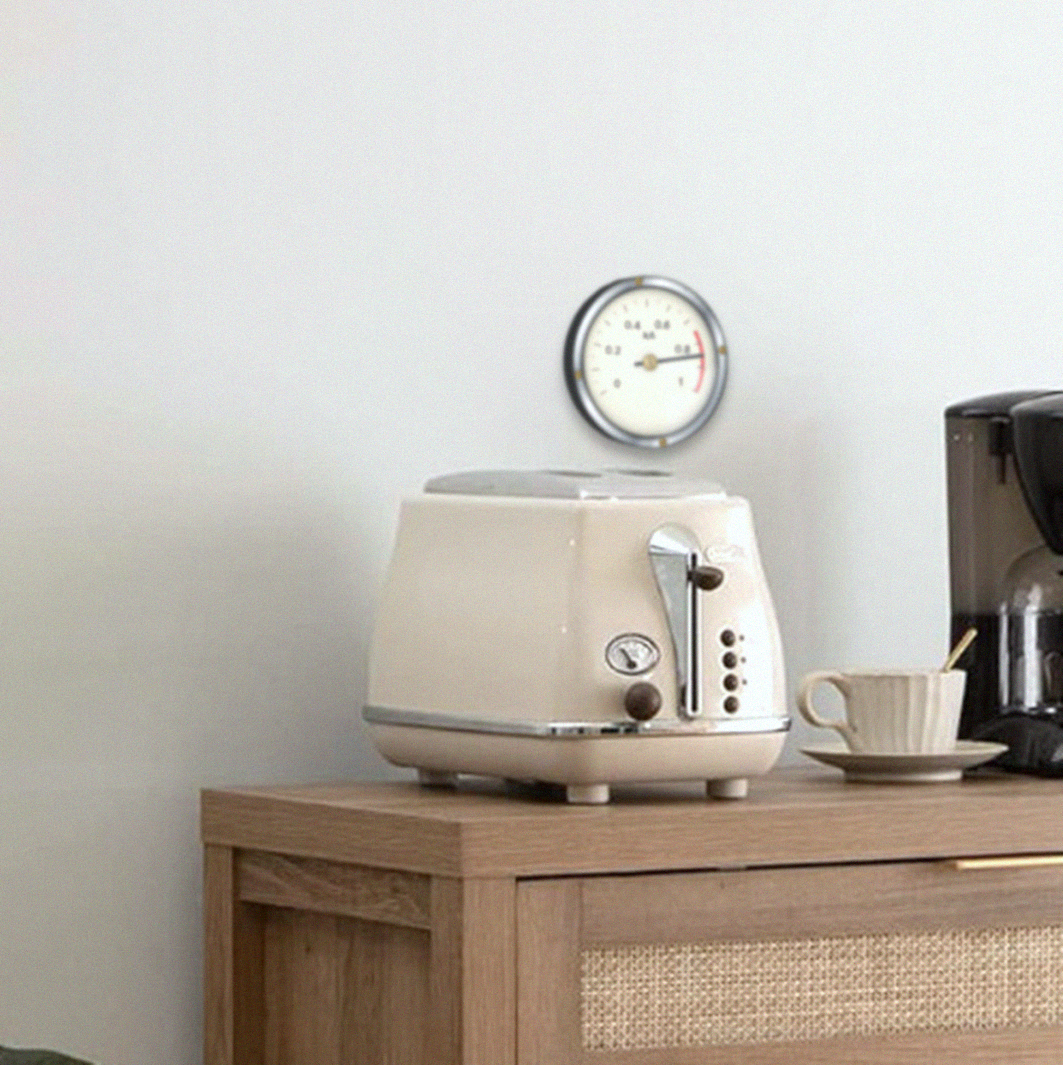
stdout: 0.85
